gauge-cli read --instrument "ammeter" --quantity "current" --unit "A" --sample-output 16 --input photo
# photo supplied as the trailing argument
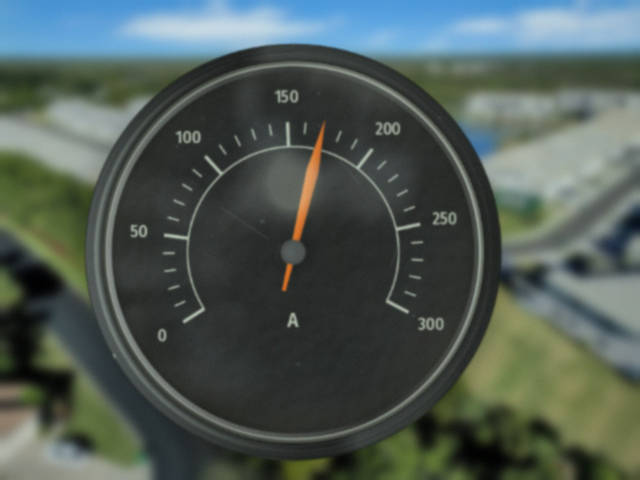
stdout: 170
